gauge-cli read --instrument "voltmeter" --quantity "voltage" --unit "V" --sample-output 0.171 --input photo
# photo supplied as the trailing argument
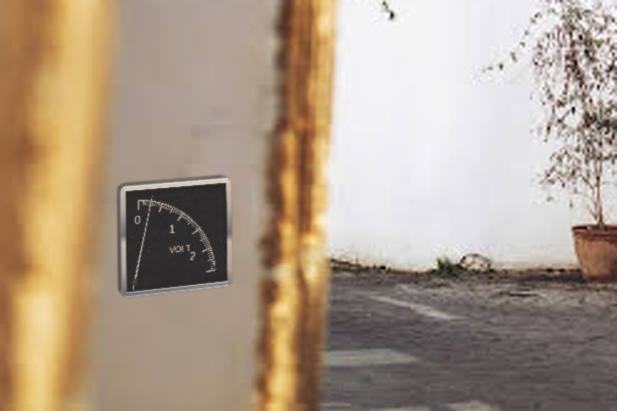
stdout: 0.25
